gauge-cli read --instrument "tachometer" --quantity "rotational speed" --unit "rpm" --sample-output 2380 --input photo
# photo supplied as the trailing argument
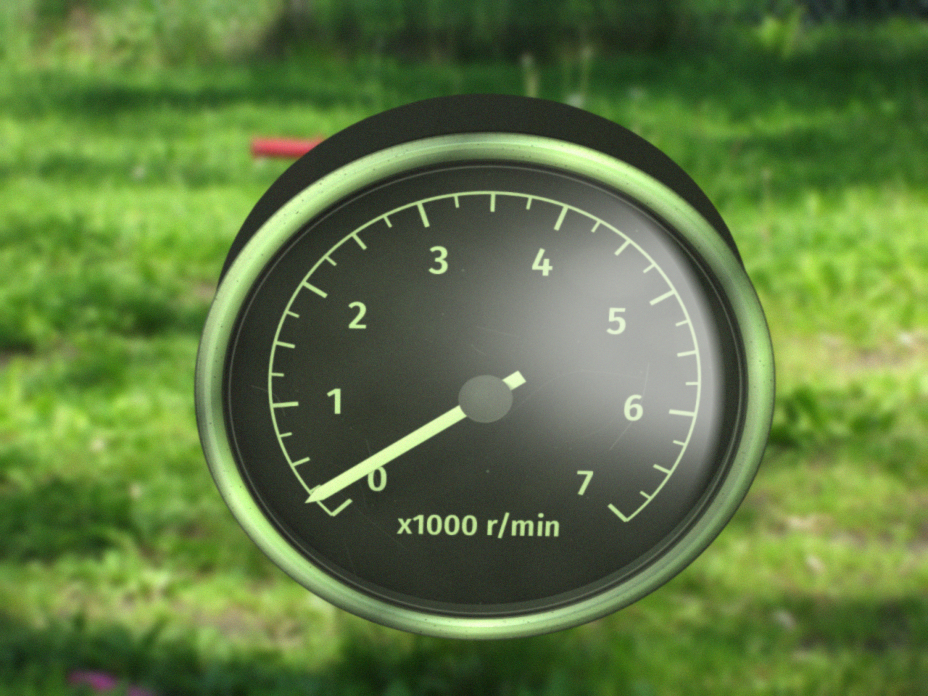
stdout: 250
